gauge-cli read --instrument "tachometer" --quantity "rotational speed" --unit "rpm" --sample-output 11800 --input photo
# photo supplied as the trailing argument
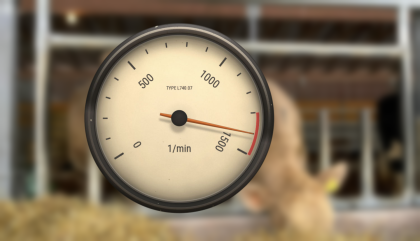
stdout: 1400
